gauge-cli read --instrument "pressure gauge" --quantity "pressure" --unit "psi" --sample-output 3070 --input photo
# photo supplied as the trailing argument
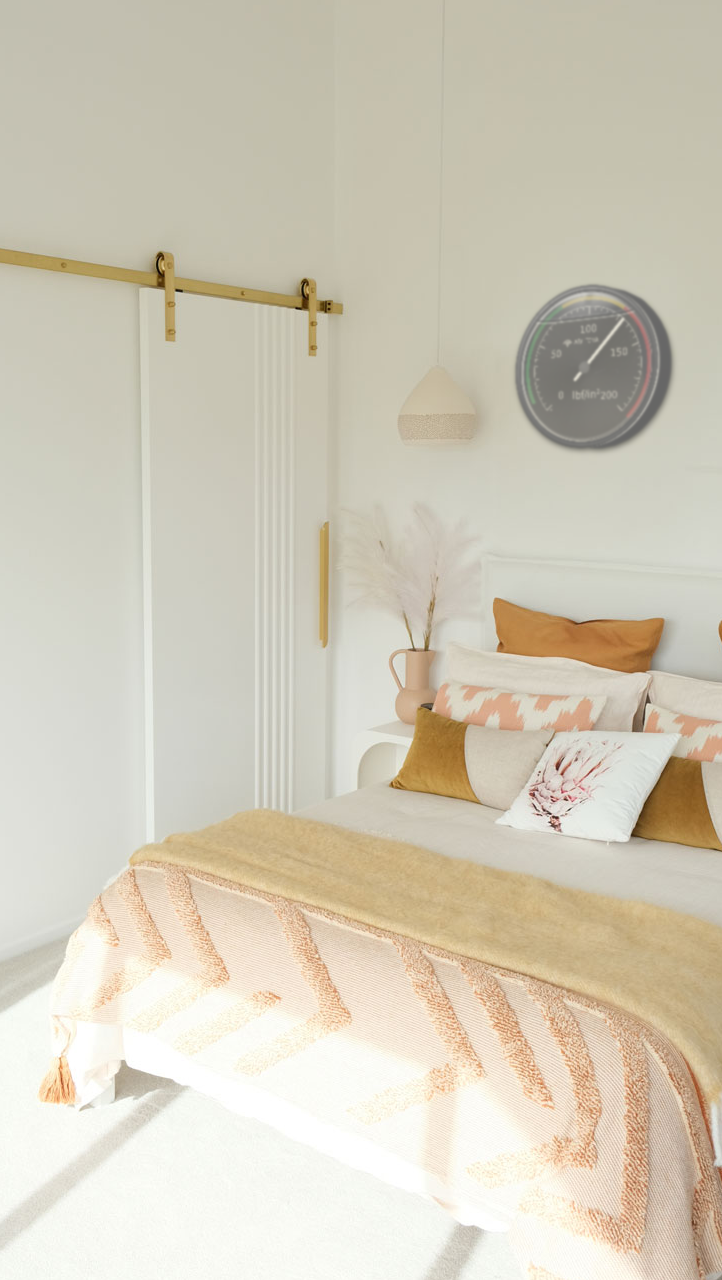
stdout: 130
